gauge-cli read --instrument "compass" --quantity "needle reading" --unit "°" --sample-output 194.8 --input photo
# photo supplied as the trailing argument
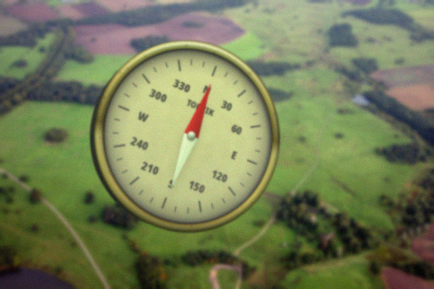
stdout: 0
